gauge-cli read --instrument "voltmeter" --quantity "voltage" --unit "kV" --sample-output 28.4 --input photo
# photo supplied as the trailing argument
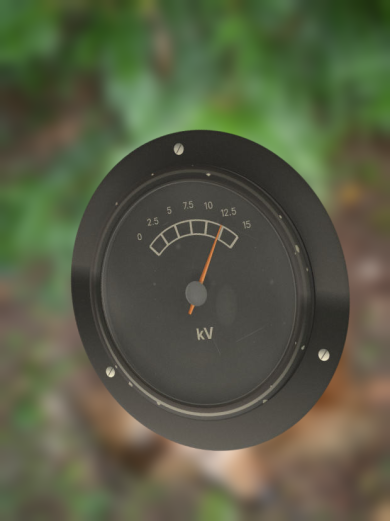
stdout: 12.5
